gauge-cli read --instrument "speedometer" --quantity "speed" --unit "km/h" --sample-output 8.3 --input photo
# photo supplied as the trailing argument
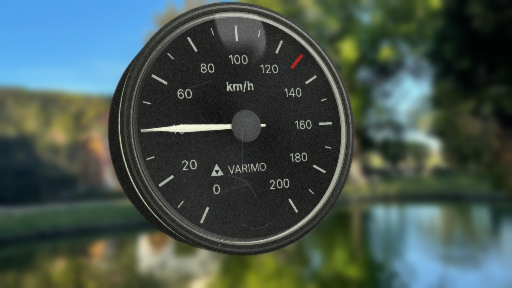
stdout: 40
